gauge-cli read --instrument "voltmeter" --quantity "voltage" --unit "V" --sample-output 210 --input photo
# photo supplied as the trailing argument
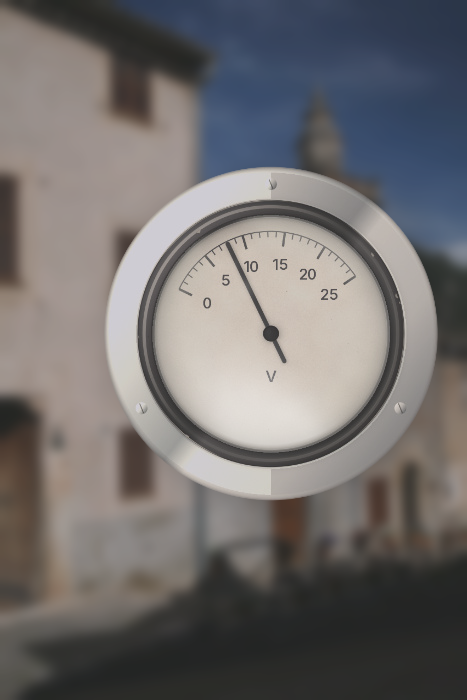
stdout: 8
